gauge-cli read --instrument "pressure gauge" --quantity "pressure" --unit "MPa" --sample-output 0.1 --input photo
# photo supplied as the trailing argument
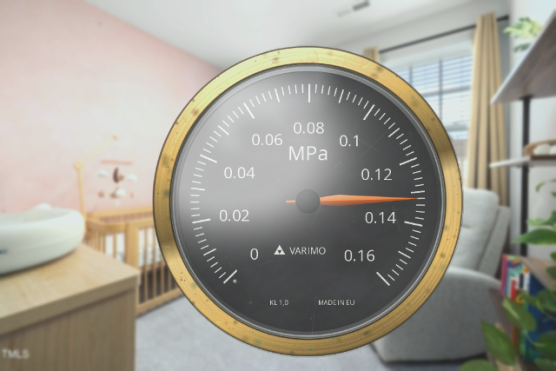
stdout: 0.132
